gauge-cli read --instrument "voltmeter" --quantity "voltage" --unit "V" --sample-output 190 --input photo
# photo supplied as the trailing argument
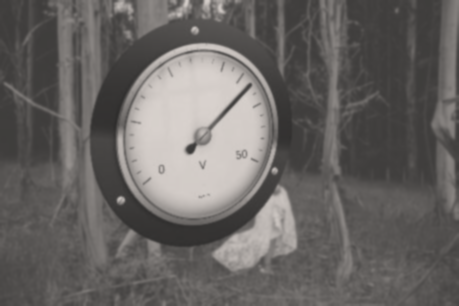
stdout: 36
